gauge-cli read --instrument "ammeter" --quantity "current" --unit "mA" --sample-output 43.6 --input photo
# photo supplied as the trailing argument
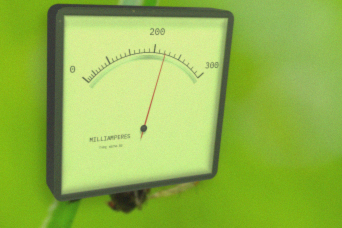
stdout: 220
